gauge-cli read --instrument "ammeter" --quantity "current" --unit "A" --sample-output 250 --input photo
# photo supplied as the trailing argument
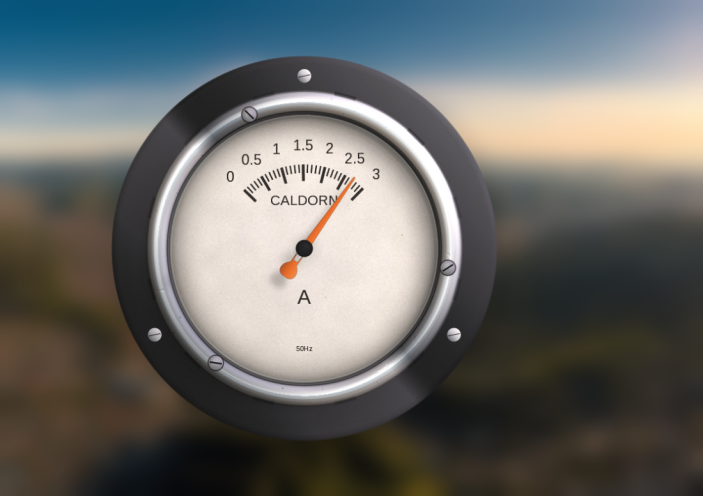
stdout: 2.7
